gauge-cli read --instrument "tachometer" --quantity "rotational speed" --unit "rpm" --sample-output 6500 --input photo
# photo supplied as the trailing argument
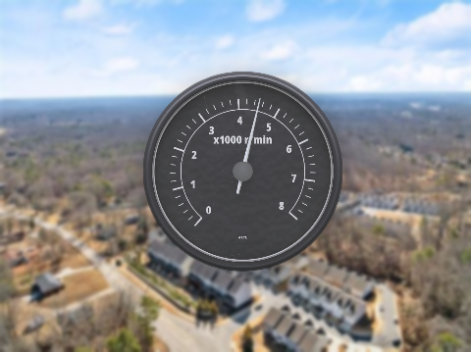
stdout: 4500
